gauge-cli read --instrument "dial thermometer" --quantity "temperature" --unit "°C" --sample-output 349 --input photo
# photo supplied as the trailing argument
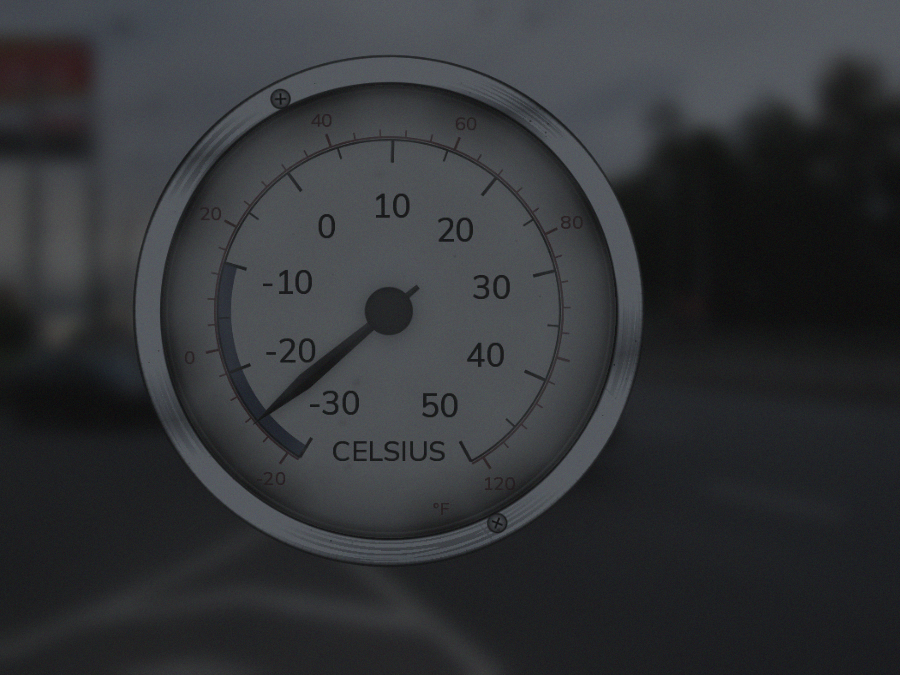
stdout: -25
